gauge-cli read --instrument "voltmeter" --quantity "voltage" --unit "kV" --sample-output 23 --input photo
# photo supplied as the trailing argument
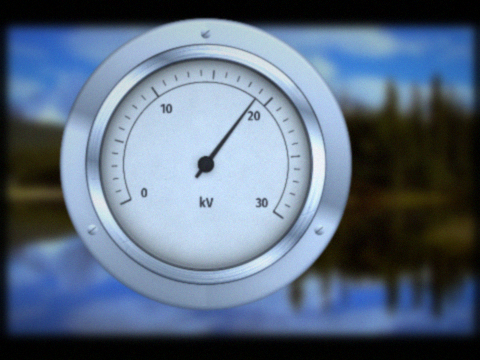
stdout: 19
